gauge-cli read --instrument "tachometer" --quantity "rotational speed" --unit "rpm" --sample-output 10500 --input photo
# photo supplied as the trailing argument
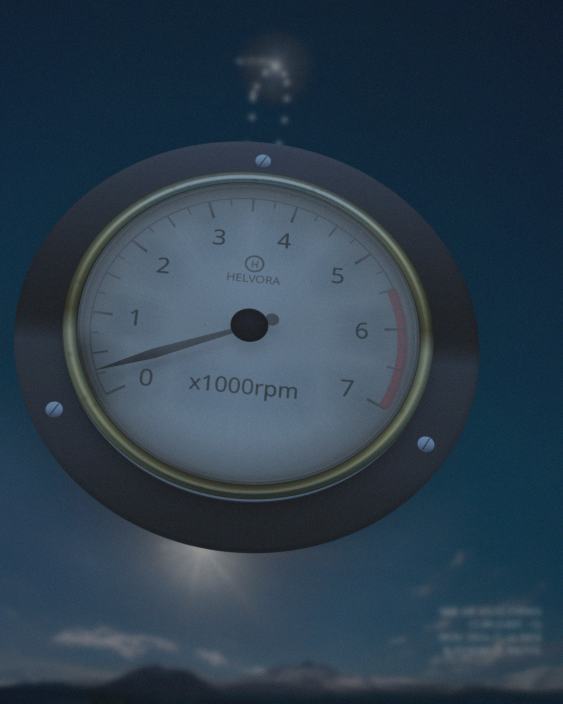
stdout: 250
